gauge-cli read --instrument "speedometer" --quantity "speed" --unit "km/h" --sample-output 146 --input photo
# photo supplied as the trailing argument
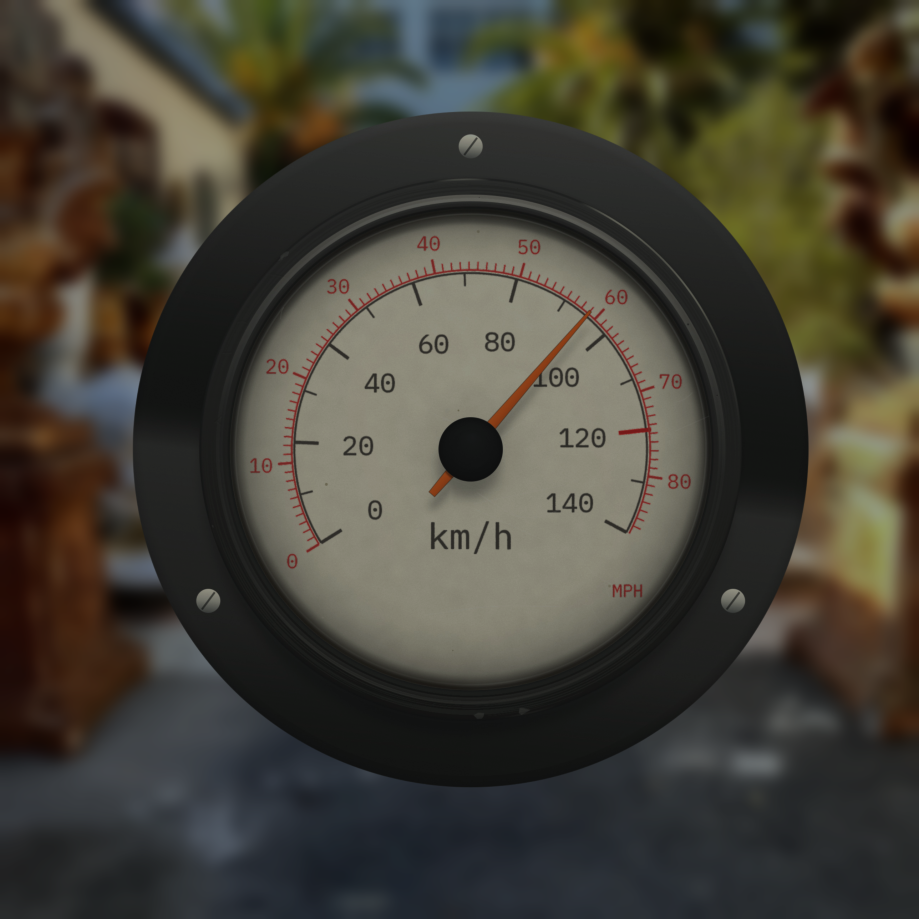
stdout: 95
